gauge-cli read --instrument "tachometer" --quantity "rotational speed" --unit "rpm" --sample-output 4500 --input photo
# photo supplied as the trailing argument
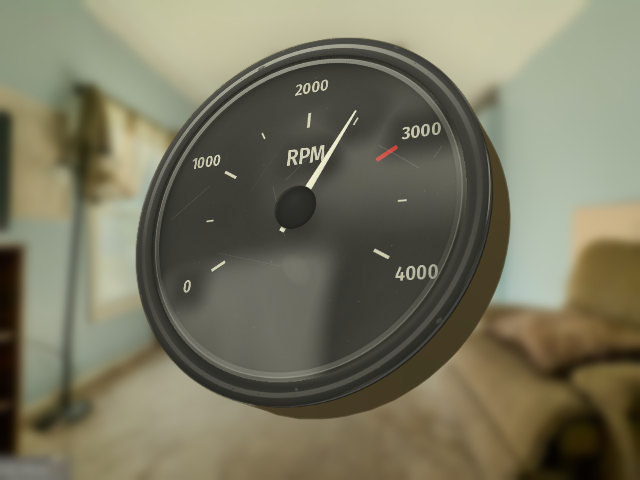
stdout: 2500
